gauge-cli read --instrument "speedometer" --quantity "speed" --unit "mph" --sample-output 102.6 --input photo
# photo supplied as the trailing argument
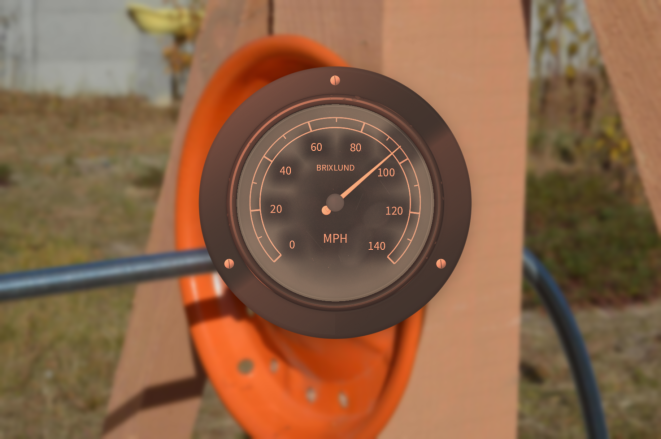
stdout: 95
